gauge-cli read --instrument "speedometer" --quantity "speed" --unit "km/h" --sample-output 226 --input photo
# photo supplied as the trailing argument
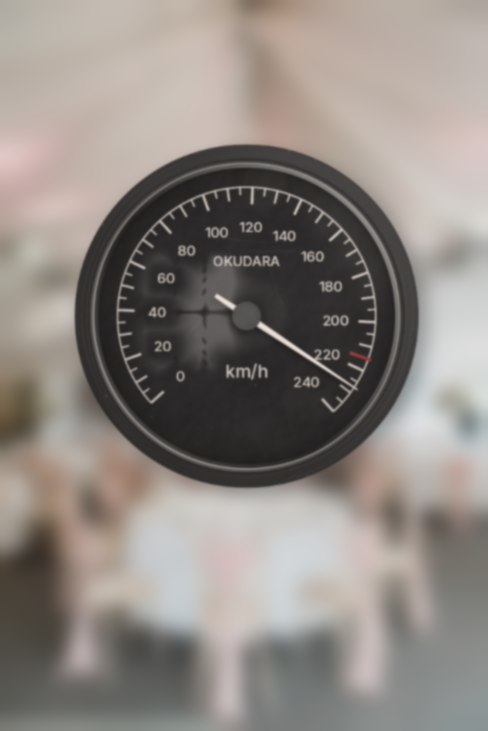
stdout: 227.5
